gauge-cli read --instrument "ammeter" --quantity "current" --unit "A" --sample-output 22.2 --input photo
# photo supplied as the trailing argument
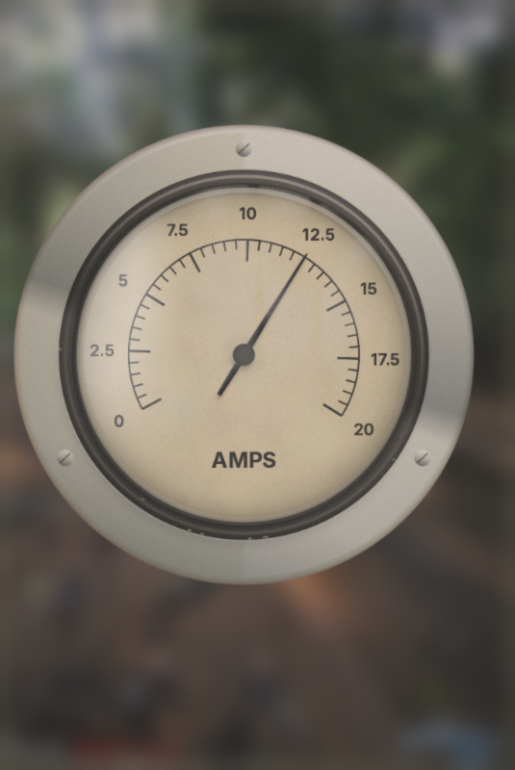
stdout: 12.5
